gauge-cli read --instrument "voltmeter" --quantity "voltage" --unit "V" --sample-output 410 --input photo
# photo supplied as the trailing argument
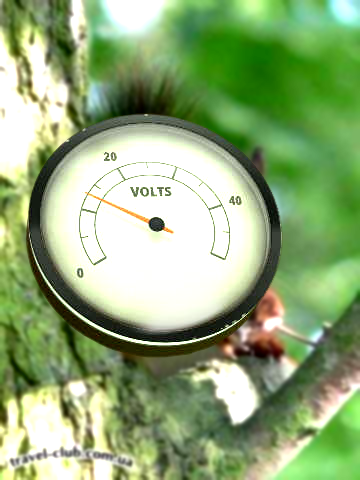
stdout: 12.5
